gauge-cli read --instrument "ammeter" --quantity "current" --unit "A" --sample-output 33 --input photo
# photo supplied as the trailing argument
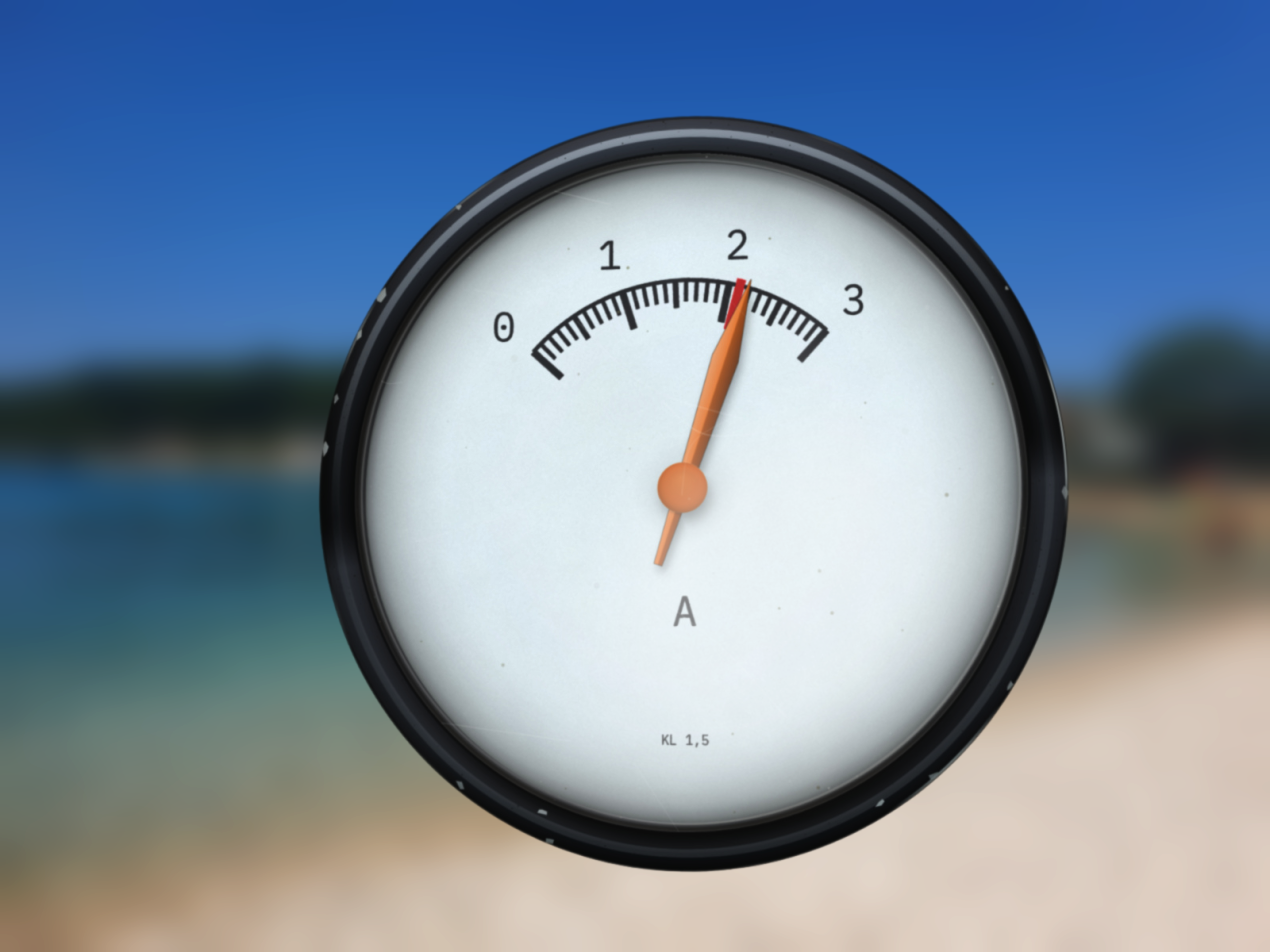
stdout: 2.2
